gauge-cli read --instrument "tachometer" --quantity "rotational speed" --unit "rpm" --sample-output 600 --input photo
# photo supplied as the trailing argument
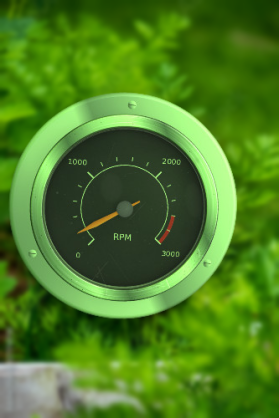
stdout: 200
